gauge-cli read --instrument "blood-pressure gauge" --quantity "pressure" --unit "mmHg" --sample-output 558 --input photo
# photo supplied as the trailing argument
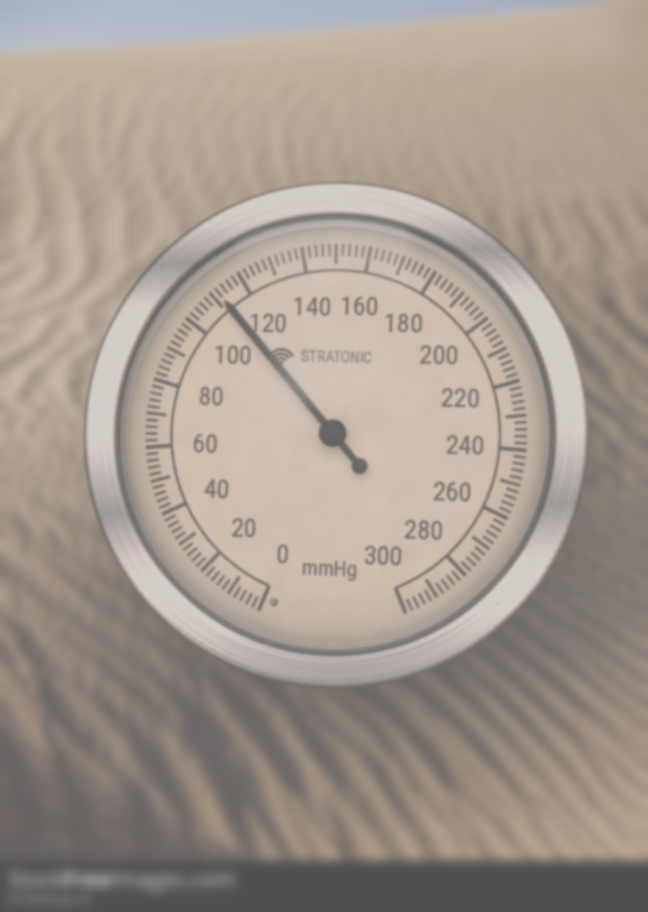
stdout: 112
